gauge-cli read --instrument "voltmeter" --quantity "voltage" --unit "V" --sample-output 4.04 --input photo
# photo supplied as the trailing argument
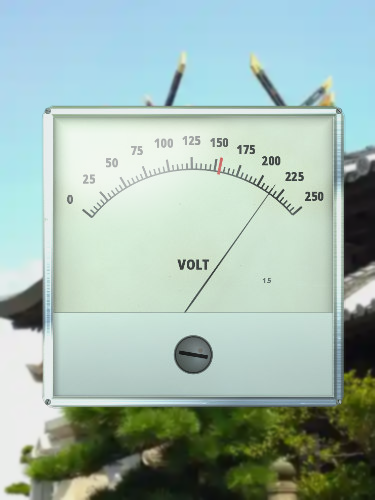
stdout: 215
